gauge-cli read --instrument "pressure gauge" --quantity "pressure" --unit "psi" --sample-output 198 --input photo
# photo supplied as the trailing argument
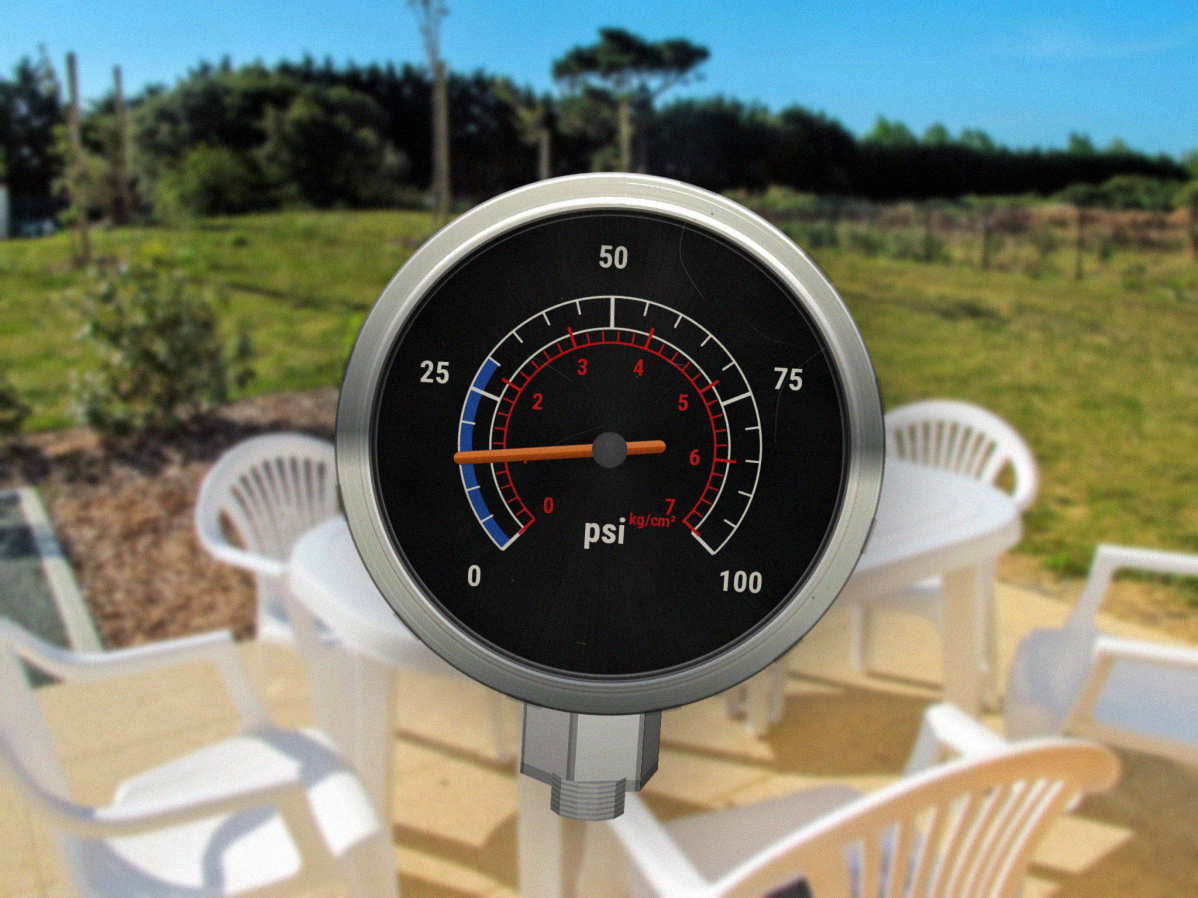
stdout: 15
